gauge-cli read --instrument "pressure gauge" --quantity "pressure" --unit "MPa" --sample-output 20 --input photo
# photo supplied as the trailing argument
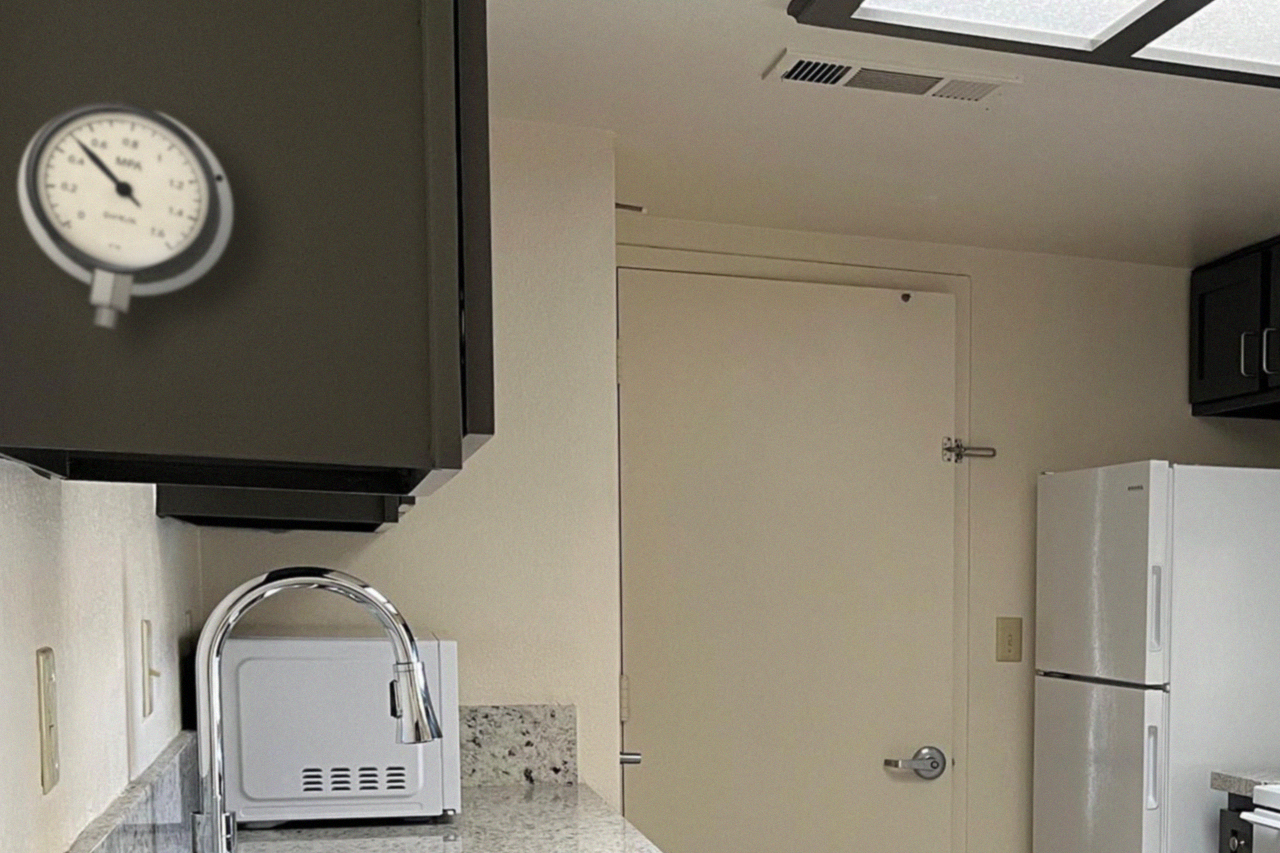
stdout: 0.5
